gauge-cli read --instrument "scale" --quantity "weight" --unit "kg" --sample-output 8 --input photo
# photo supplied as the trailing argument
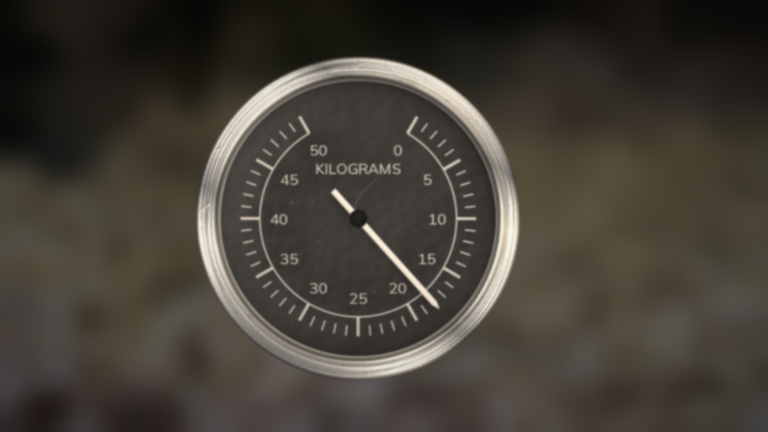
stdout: 18
